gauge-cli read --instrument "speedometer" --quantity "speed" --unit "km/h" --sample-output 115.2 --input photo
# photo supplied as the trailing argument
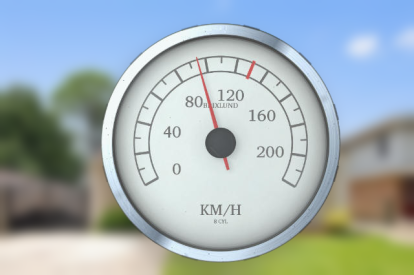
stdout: 95
